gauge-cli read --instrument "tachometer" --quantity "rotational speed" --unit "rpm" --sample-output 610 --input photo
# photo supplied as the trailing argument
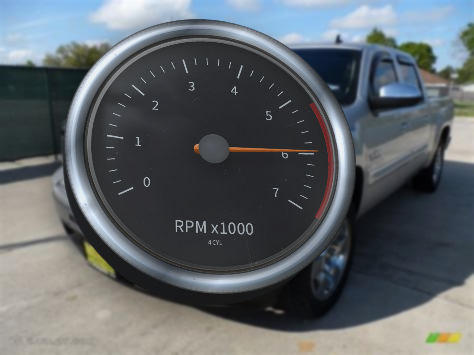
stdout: 6000
